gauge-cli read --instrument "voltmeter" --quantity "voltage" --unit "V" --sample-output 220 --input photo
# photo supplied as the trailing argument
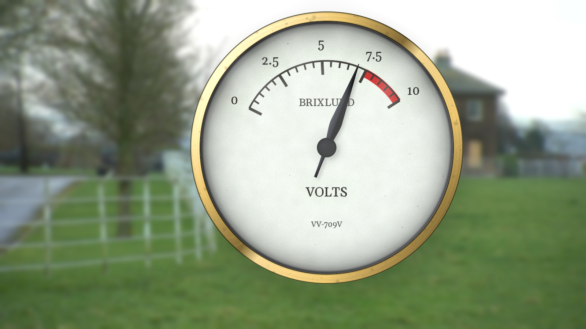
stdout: 7
